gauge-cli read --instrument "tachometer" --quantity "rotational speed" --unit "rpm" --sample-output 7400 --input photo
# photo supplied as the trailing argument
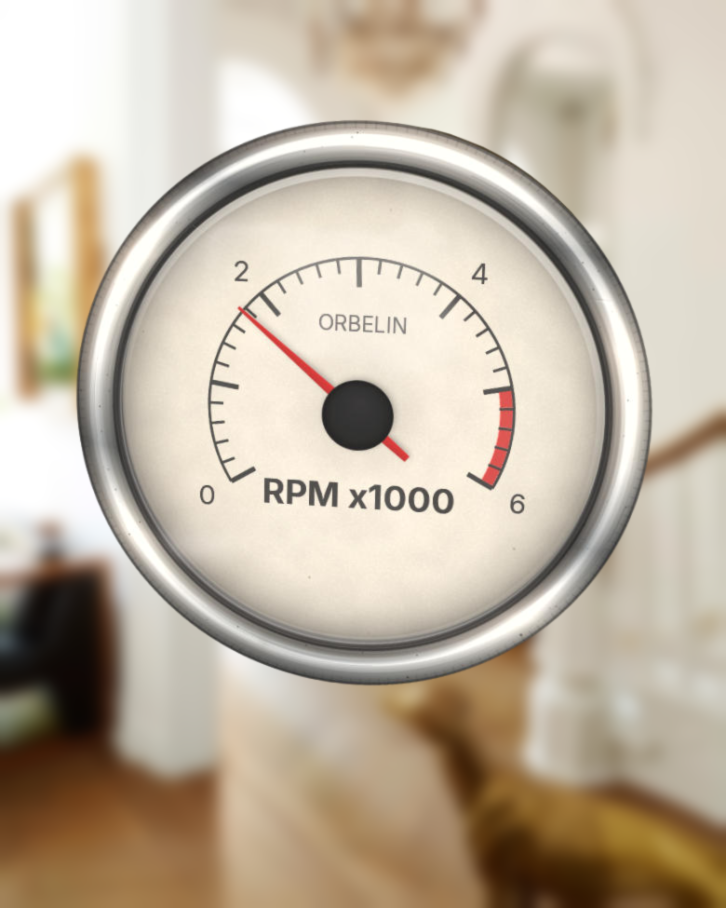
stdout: 1800
